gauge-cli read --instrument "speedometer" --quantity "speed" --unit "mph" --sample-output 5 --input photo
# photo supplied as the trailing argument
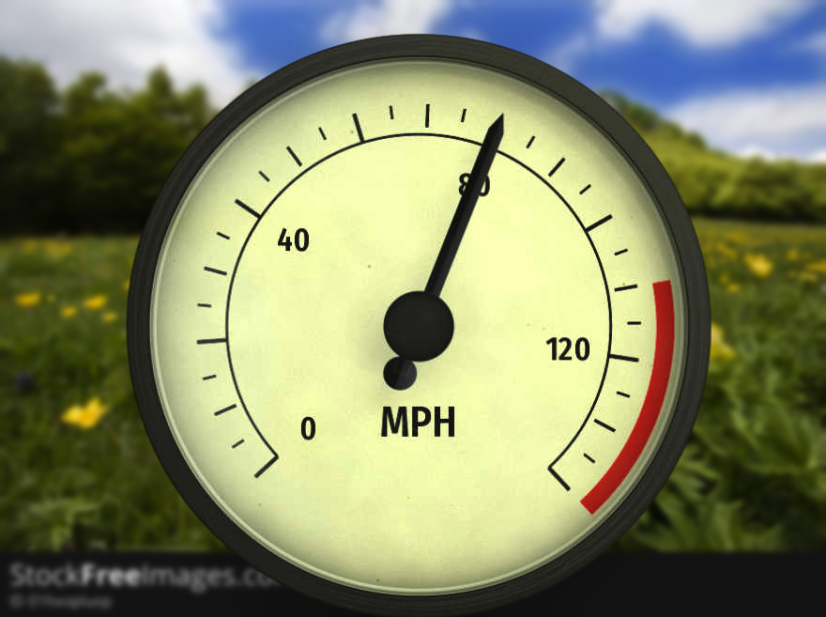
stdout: 80
